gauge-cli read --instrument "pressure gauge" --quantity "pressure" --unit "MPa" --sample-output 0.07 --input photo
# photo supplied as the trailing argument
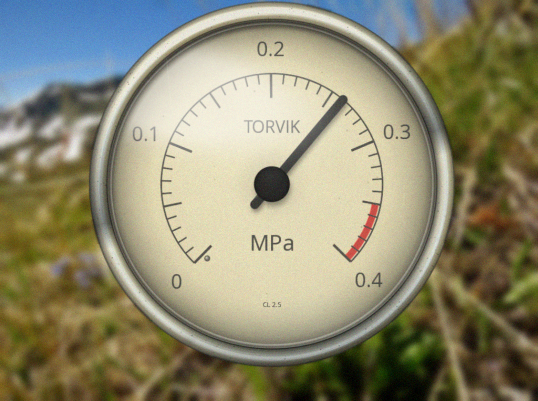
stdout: 0.26
